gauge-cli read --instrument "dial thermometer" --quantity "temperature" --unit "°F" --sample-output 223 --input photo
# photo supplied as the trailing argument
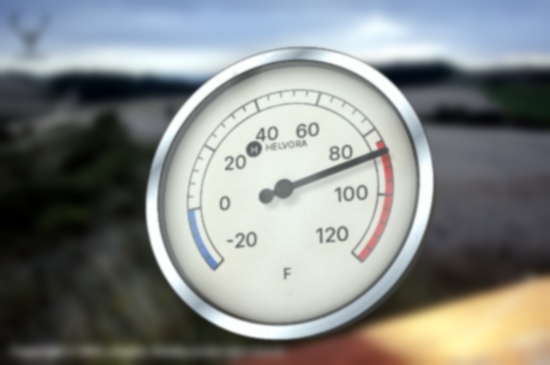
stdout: 88
